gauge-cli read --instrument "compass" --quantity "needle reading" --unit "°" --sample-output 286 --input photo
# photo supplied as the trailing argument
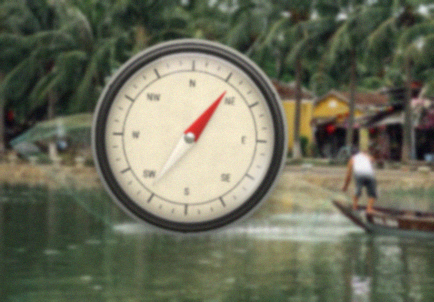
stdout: 35
